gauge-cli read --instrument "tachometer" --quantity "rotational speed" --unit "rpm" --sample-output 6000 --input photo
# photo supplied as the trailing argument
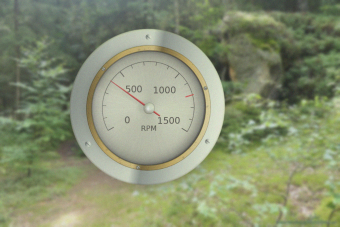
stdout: 400
